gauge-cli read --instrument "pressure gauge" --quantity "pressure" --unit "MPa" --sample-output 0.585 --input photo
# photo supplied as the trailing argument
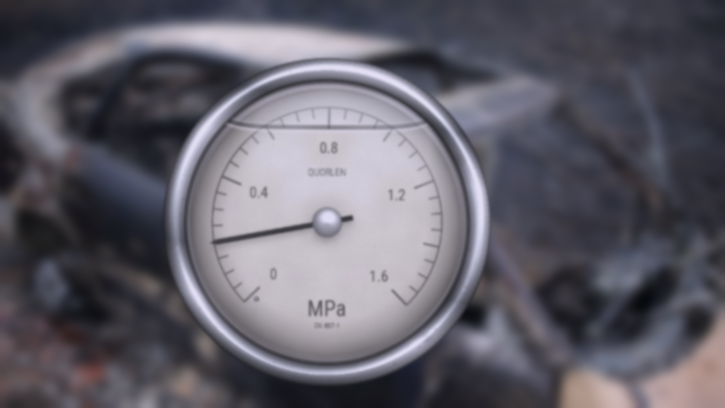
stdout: 0.2
